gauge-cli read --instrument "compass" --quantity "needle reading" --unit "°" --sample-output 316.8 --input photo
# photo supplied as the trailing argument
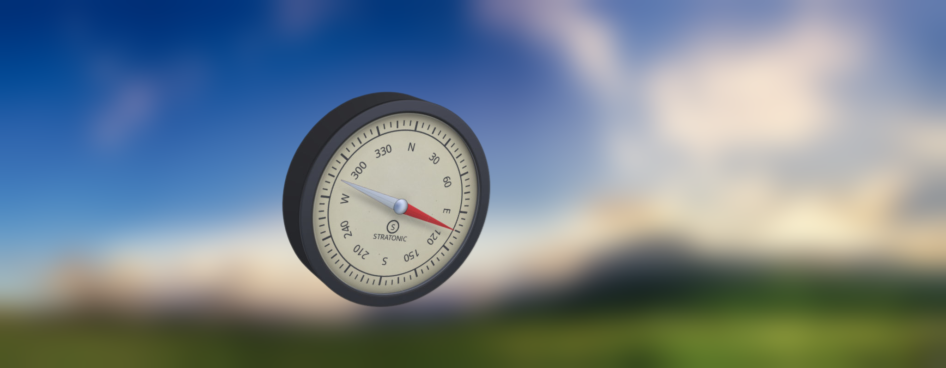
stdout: 105
